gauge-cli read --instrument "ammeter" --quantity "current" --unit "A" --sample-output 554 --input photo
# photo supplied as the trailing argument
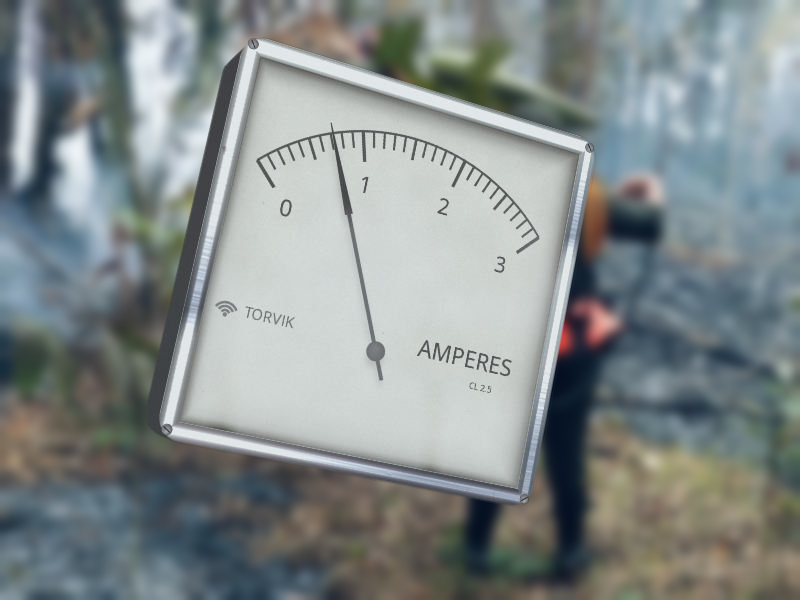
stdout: 0.7
